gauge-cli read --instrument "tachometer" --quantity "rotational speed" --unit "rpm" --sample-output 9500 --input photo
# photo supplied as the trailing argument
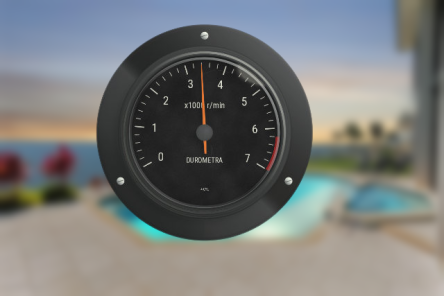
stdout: 3400
